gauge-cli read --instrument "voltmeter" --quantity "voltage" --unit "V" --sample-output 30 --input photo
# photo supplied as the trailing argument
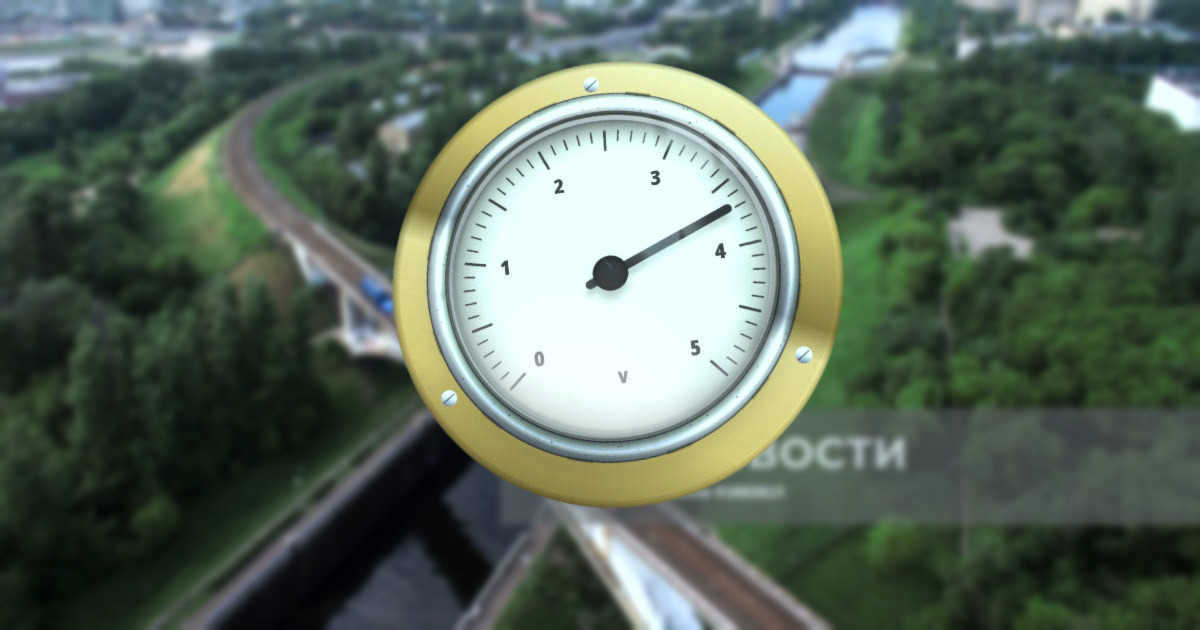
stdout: 3.7
